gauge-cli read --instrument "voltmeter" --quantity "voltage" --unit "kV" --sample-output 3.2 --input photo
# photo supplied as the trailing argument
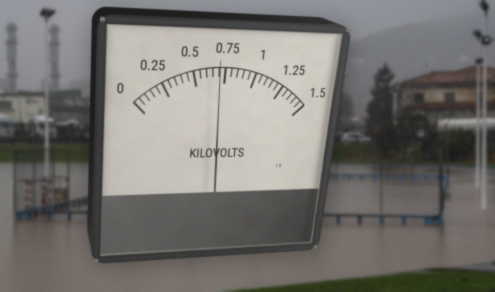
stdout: 0.7
